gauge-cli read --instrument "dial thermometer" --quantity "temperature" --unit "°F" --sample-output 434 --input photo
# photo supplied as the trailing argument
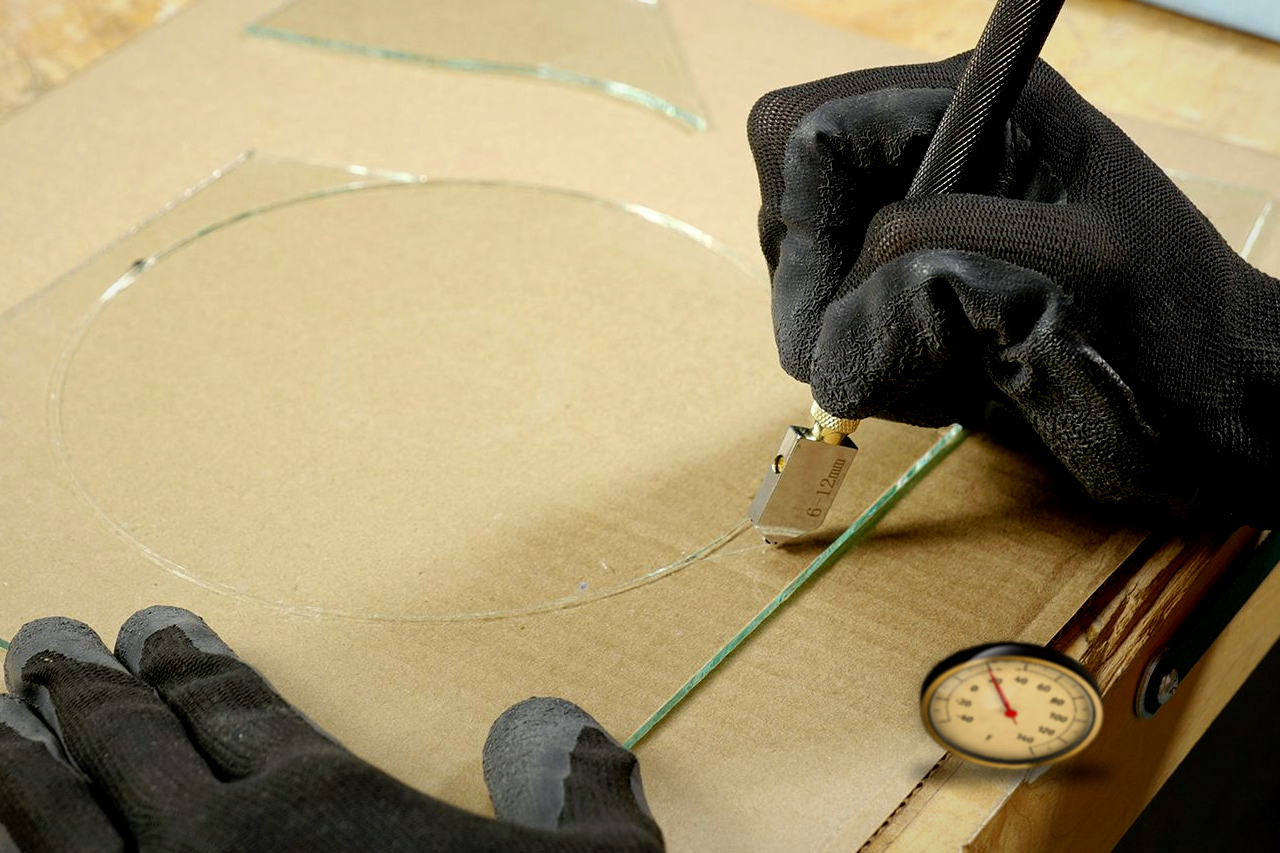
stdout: 20
